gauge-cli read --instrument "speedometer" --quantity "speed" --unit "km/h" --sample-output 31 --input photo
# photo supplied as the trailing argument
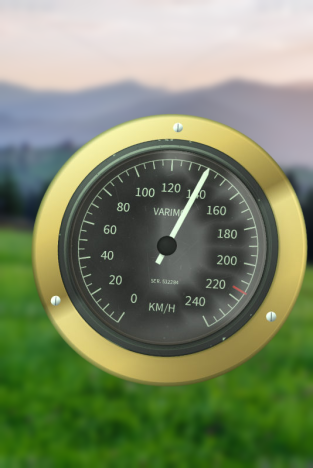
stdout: 140
